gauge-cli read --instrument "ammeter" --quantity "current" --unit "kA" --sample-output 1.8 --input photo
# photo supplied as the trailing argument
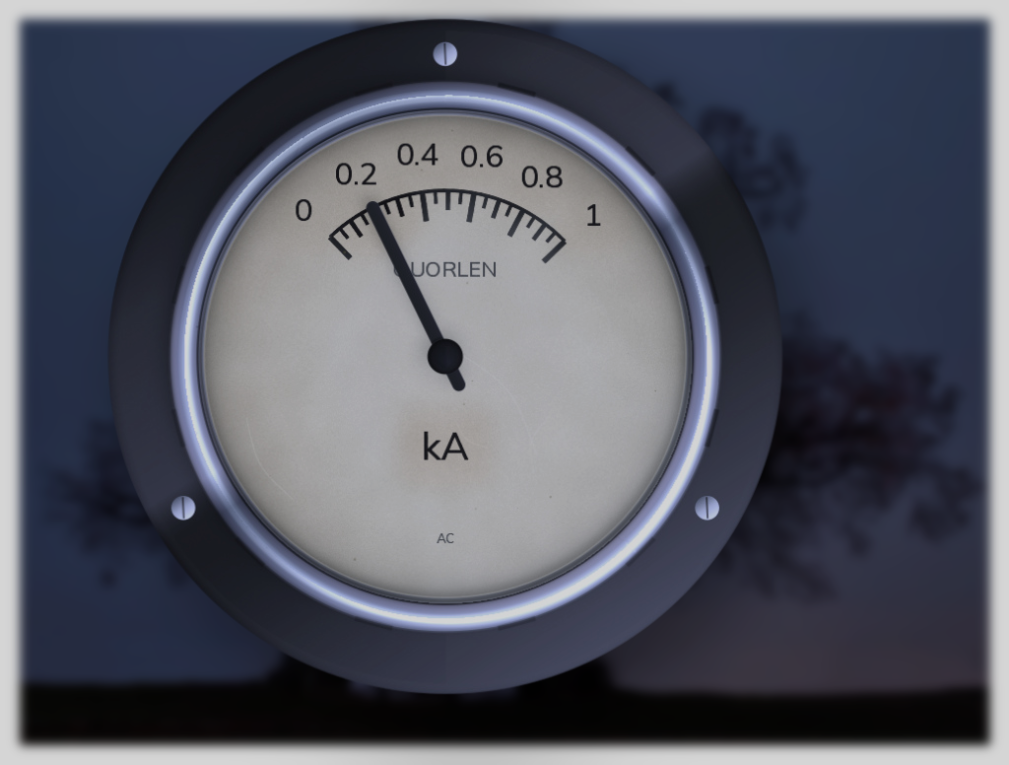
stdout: 0.2
